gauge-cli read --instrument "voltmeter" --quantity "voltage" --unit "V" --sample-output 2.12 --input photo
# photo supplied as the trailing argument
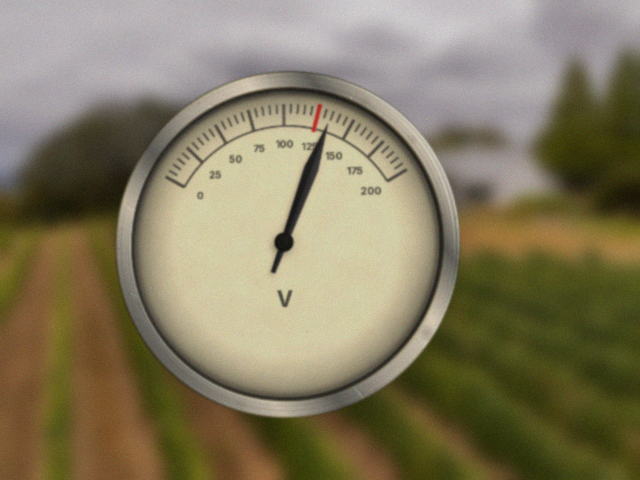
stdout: 135
